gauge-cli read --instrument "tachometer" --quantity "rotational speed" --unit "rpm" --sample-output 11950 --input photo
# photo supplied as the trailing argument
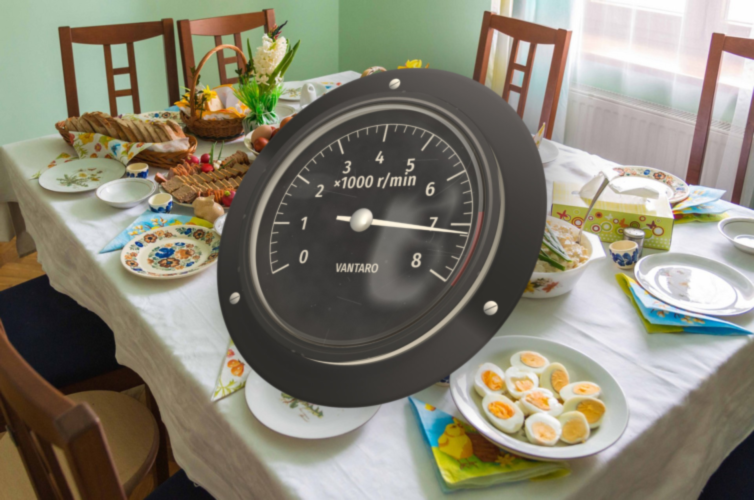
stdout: 7200
